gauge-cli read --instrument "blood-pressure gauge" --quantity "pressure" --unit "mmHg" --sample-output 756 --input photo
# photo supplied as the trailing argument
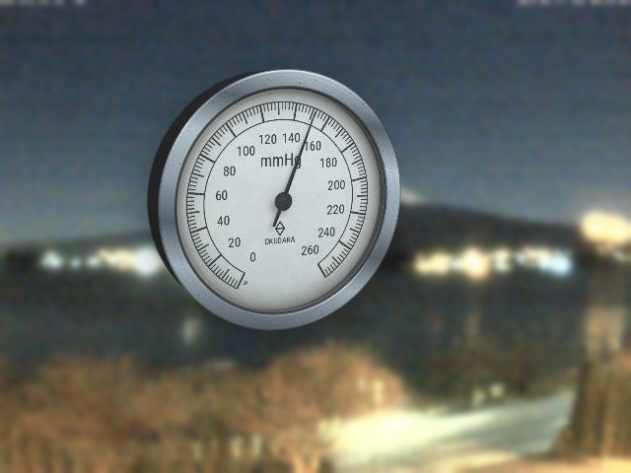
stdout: 150
